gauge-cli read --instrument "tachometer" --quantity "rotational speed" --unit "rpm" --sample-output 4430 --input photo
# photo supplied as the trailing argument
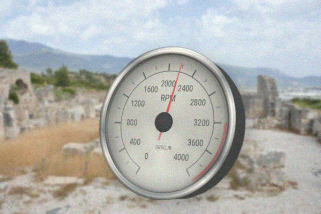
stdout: 2200
